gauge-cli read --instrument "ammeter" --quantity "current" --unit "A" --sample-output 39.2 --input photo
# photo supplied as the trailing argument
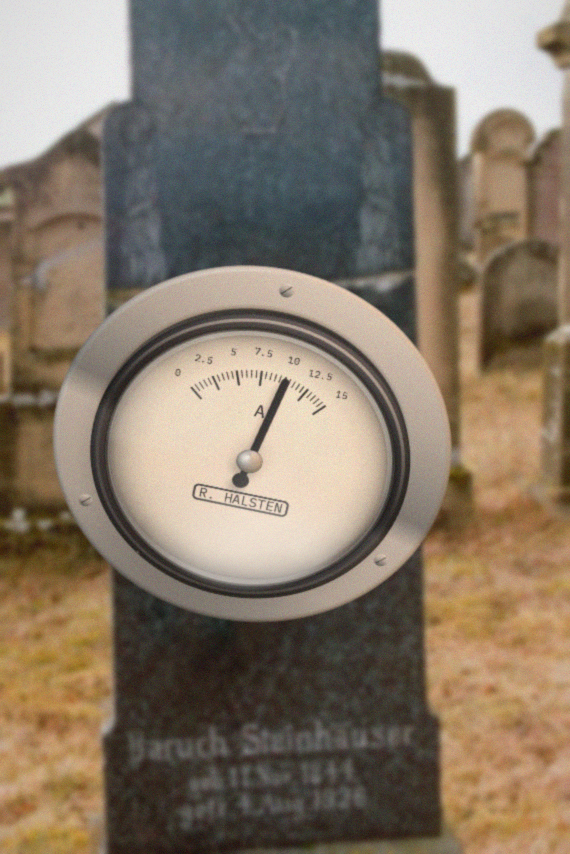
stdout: 10
